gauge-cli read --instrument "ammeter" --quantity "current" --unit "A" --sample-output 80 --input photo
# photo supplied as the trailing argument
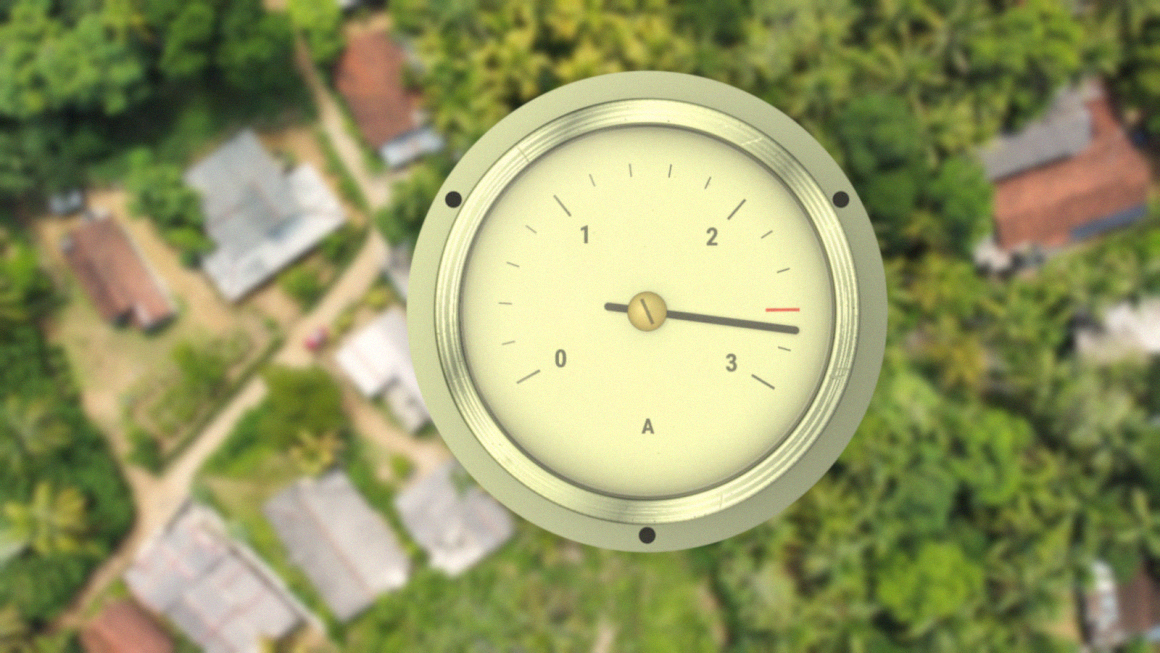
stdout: 2.7
